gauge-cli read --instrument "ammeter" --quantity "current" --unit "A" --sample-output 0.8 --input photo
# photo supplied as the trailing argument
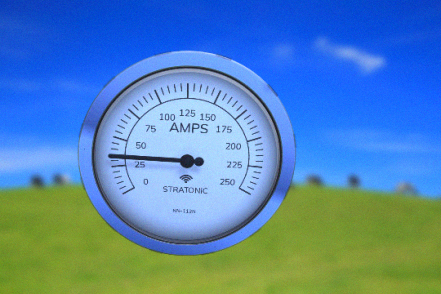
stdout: 35
